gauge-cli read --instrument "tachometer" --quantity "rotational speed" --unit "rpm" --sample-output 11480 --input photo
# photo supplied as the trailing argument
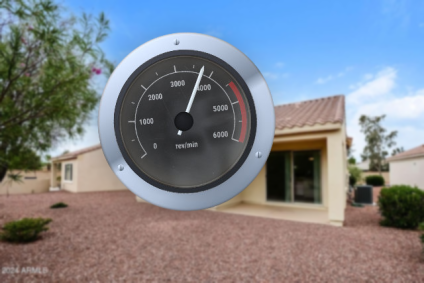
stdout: 3750
